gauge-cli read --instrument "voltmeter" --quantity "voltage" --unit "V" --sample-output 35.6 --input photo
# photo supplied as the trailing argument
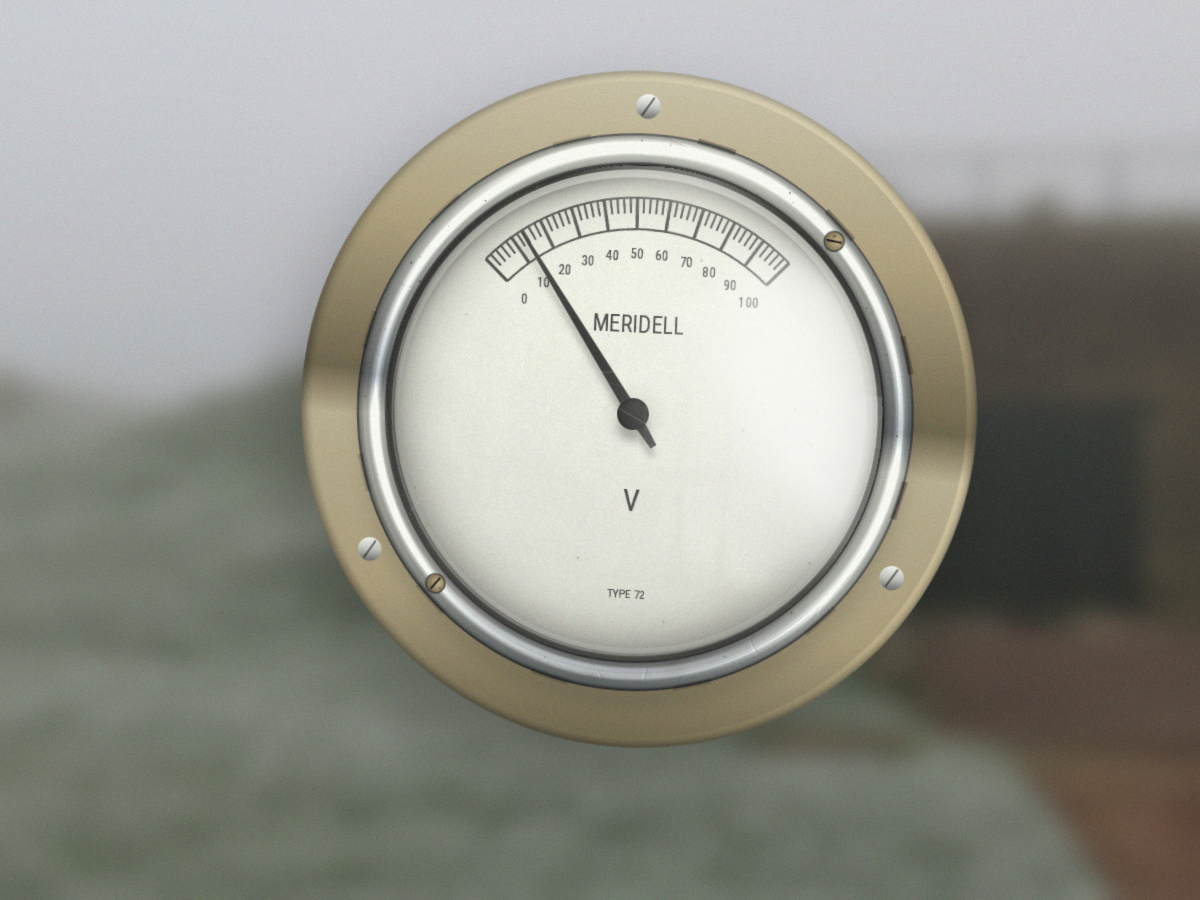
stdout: 14
